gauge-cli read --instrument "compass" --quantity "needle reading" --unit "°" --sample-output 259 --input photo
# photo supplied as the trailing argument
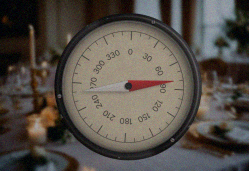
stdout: 80
